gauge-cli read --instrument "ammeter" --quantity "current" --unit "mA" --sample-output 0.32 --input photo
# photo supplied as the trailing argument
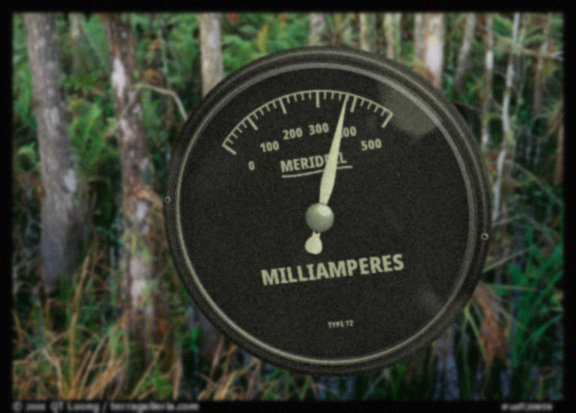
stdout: 380
